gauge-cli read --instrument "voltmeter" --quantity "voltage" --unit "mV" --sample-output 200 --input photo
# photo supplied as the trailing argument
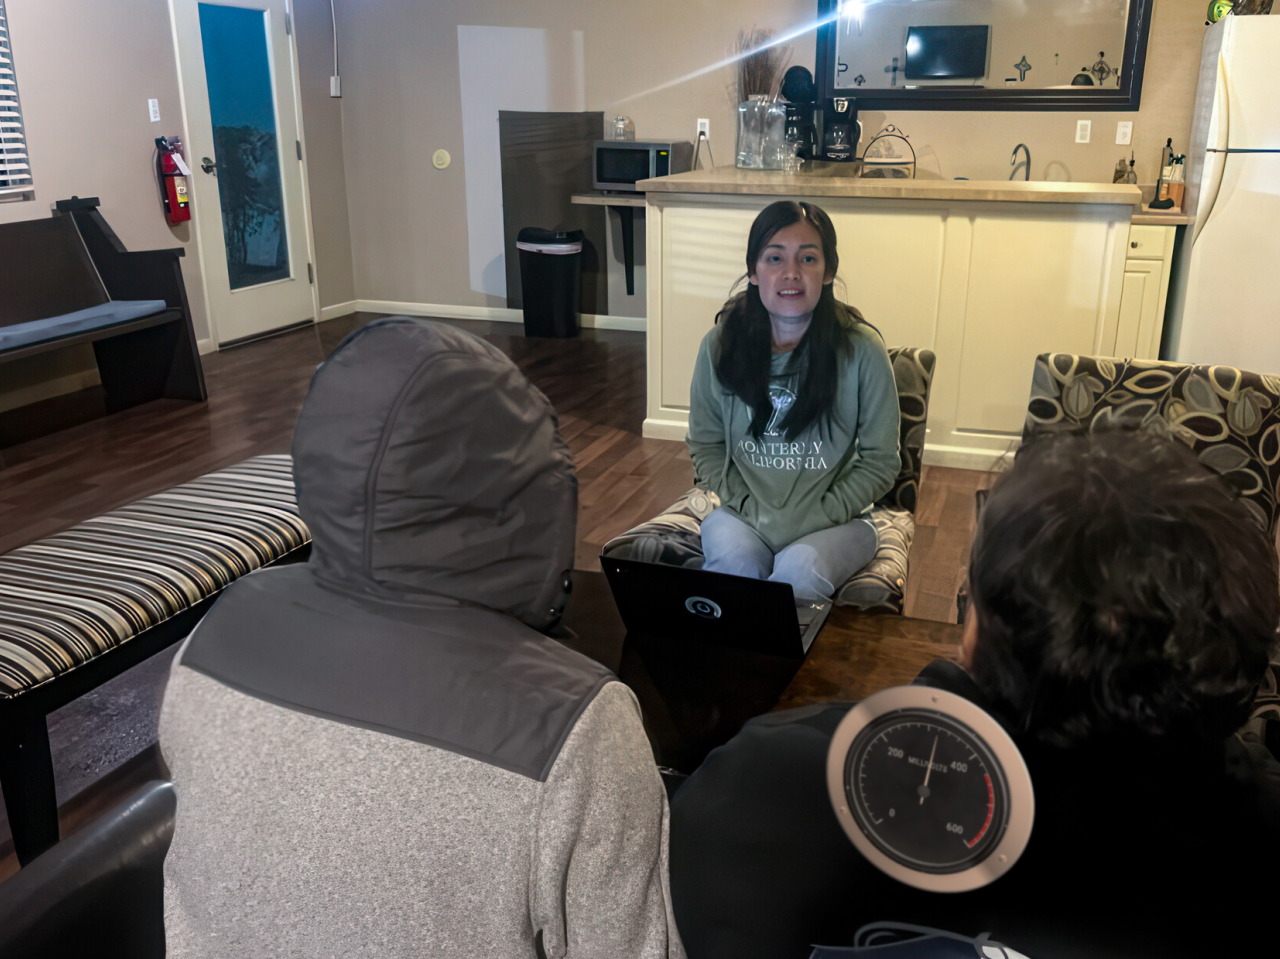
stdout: 320
